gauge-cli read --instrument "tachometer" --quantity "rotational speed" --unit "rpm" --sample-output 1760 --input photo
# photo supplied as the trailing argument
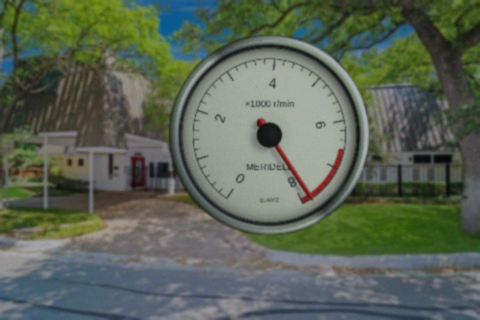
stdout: 7800
